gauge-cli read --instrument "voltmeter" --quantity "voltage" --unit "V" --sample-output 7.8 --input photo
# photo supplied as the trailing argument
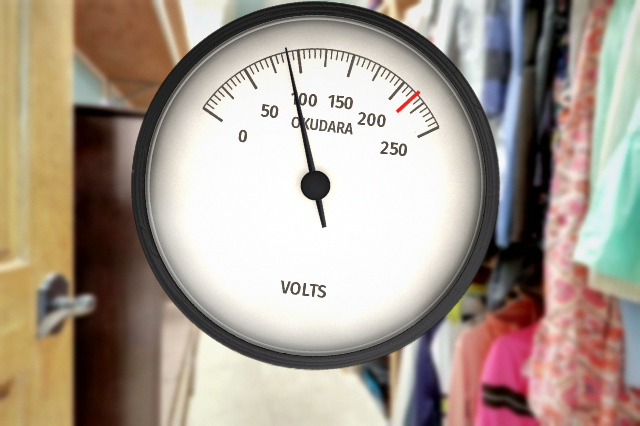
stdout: 90
